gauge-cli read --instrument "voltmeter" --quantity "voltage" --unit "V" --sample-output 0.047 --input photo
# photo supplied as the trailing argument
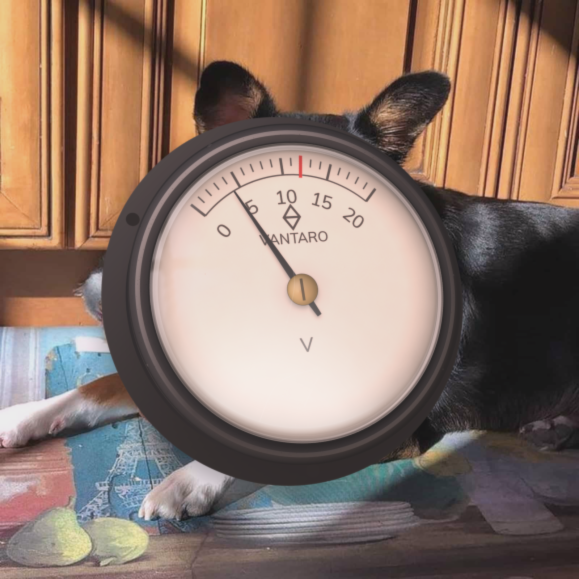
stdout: 4
